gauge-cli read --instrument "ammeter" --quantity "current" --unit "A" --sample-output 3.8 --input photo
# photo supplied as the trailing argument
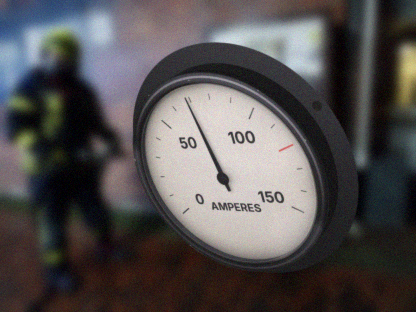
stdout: 70
